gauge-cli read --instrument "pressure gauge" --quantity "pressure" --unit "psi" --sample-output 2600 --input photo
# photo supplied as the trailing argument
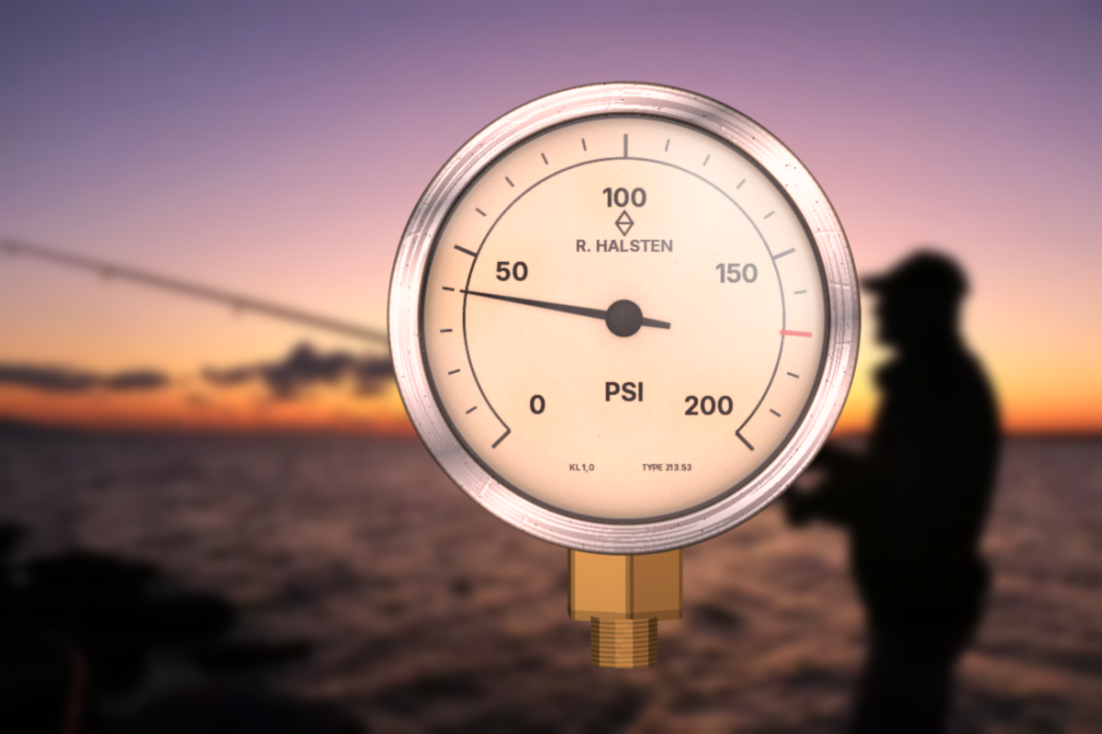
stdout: 40
